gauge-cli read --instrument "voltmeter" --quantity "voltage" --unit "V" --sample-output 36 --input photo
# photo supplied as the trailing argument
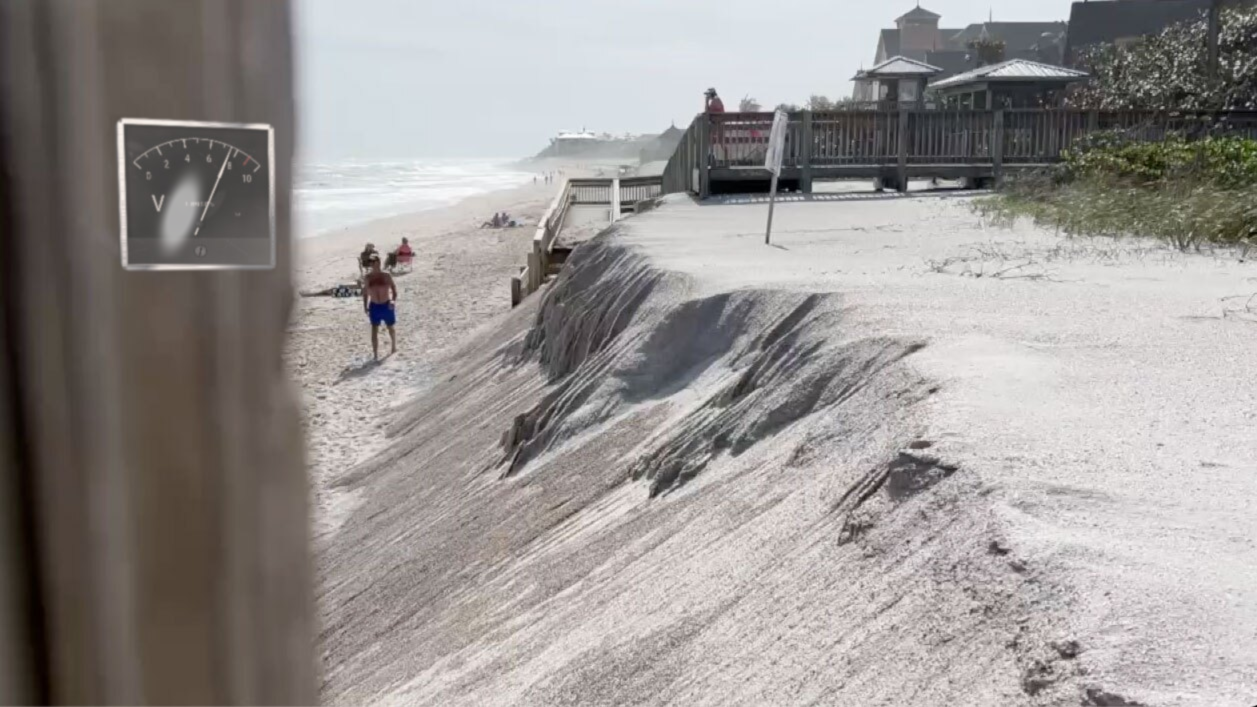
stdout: 7.5
